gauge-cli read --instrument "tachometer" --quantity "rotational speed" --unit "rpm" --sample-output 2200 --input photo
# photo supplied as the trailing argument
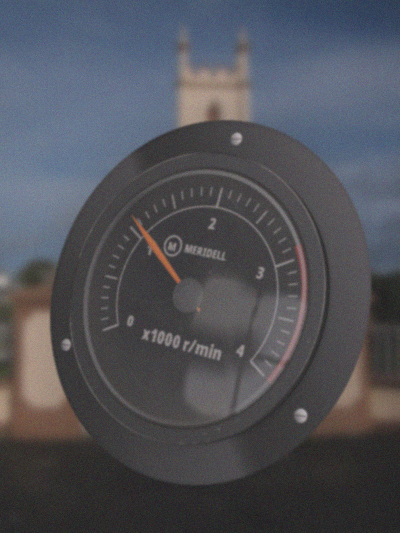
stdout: 1100
